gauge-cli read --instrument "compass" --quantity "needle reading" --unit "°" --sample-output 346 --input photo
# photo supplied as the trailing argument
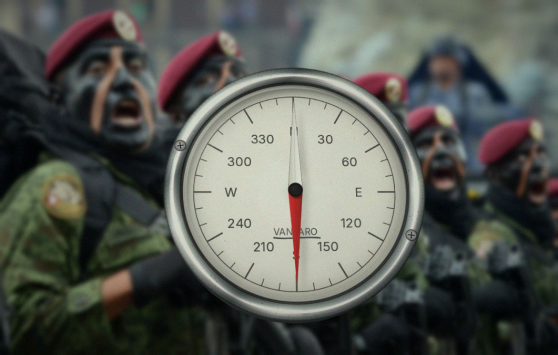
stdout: 180
